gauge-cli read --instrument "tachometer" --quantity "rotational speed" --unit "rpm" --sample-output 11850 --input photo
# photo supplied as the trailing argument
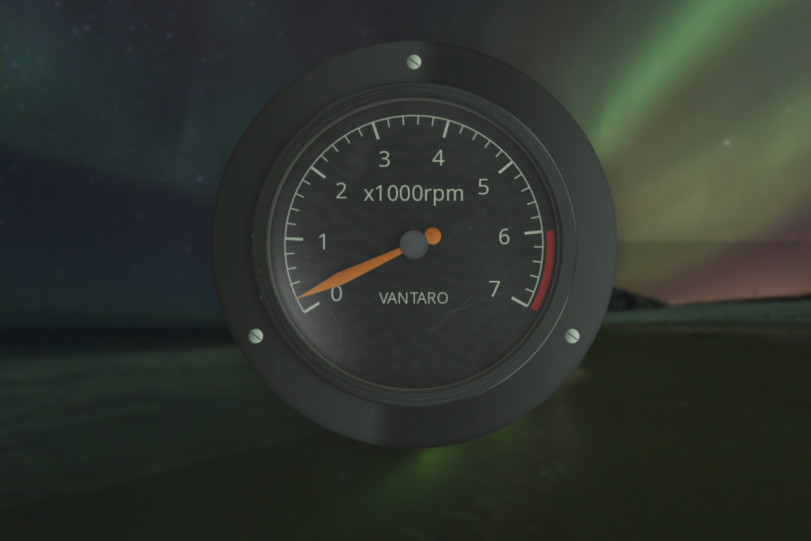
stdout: 200
